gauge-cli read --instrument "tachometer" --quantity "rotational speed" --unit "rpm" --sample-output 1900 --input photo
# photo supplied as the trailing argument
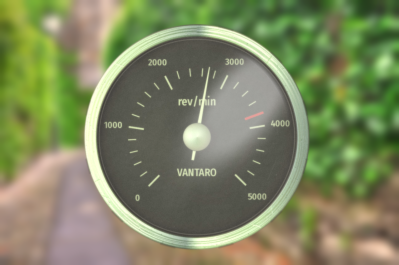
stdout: 2700
